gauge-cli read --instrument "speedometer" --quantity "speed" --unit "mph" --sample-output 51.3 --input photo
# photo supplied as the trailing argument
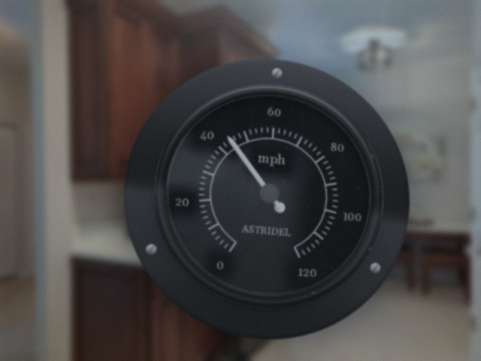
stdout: 44
